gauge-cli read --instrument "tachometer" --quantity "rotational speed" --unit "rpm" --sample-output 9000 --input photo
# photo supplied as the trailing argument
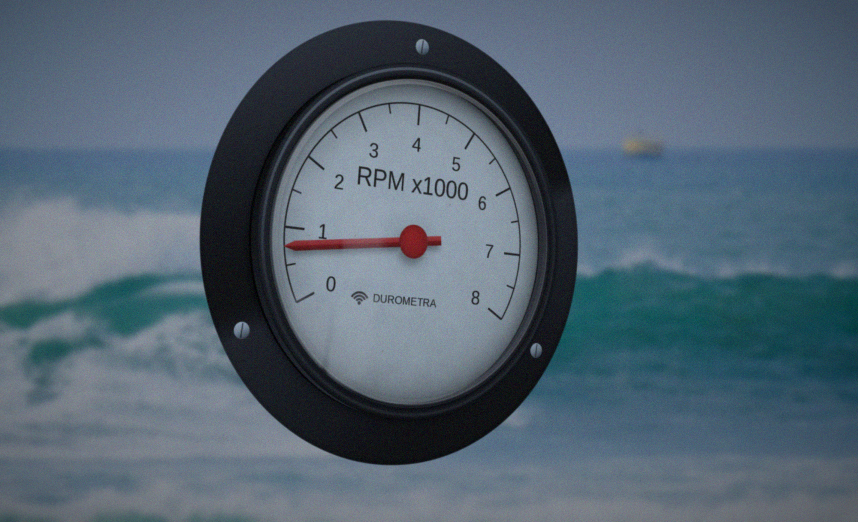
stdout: 750
